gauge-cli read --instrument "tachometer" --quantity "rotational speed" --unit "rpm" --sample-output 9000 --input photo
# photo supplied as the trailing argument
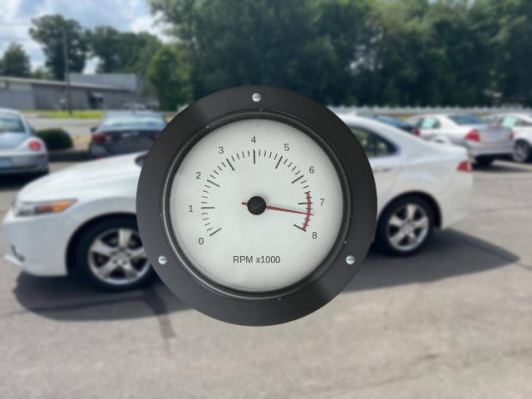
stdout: 7400
